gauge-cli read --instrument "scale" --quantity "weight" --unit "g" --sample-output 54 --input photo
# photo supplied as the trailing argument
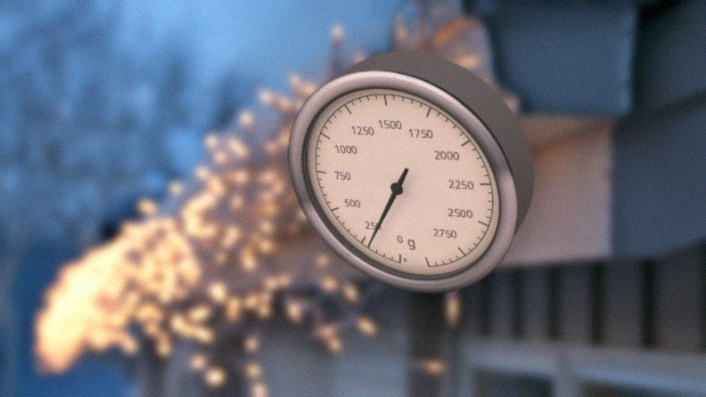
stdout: 200
